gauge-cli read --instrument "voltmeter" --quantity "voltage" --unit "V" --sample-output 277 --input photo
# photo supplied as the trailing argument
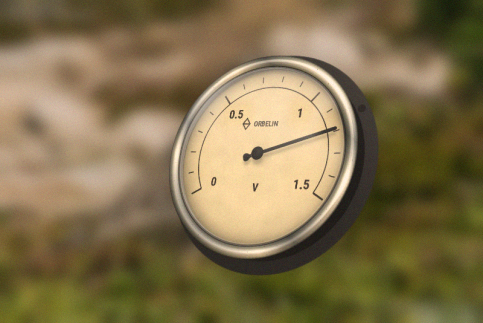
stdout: 1.2
